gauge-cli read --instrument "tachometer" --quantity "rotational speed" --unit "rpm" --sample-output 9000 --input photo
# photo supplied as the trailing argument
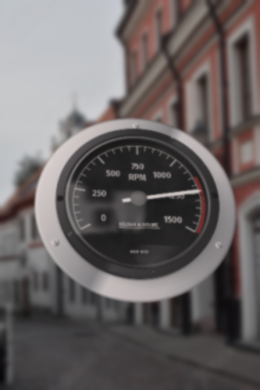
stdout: 1250
